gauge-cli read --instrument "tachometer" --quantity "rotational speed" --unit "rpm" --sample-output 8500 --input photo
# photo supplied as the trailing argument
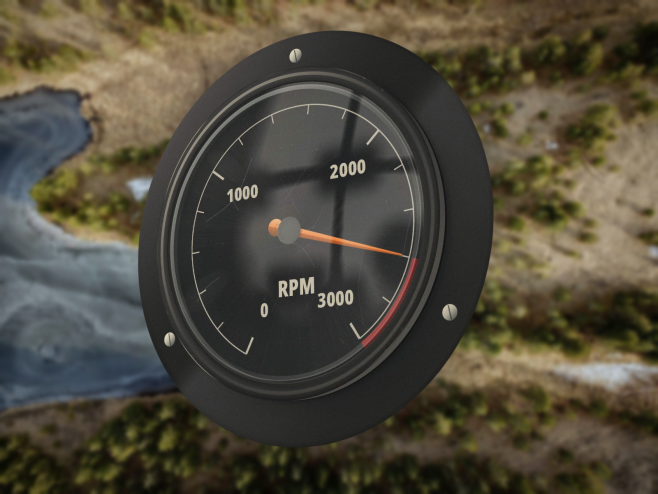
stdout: 2600
